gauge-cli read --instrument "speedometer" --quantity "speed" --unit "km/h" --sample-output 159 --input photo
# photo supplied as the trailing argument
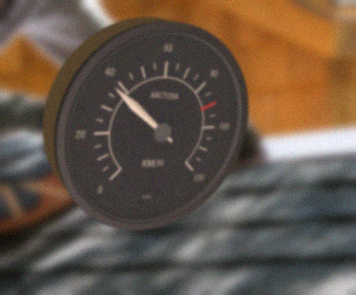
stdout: 37.5
